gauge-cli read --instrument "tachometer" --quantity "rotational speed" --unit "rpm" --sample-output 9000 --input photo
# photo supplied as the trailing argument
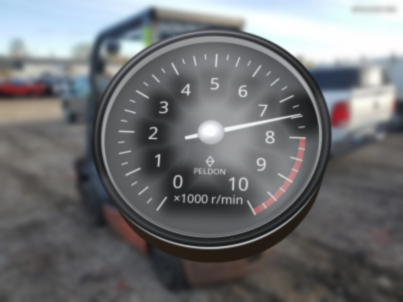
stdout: 7500
